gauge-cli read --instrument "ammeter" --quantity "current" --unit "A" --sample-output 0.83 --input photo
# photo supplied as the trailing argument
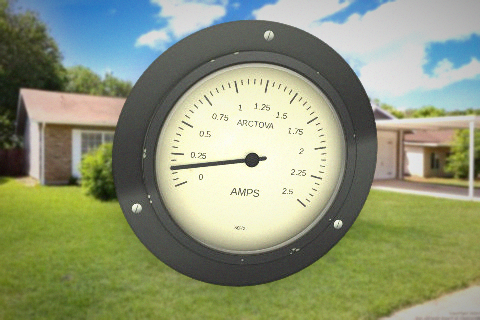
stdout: 0.15
